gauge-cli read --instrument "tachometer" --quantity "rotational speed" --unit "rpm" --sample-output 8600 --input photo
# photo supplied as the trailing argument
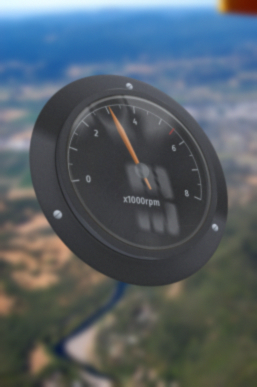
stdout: 3000
